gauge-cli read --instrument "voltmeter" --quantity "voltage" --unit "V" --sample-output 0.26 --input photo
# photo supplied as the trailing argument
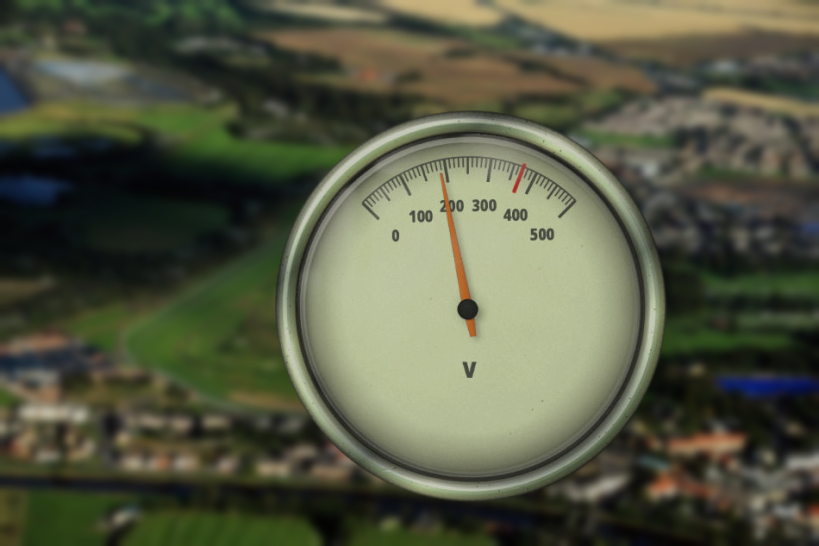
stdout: 190
